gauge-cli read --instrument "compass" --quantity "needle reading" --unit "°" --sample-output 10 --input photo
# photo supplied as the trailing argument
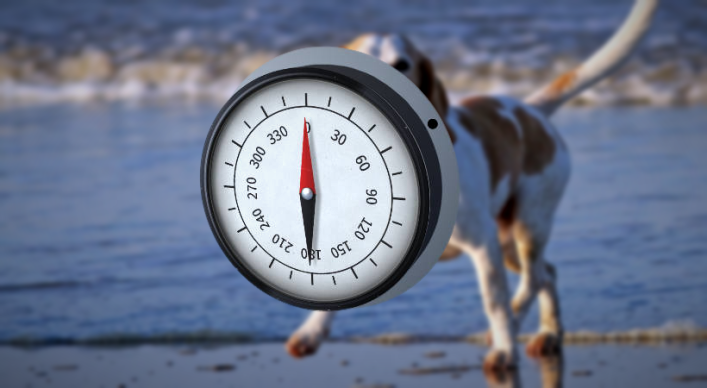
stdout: 0
